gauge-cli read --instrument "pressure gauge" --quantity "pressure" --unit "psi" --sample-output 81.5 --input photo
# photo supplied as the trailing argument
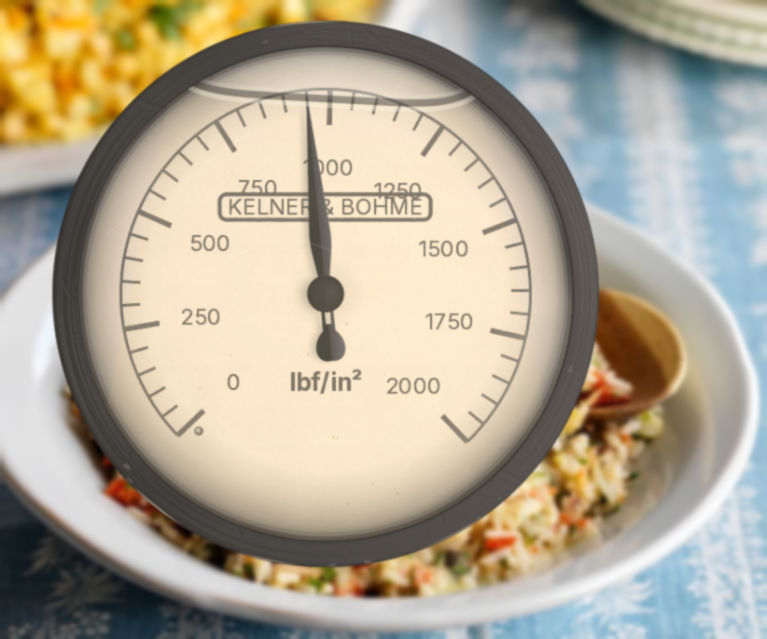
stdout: 950
